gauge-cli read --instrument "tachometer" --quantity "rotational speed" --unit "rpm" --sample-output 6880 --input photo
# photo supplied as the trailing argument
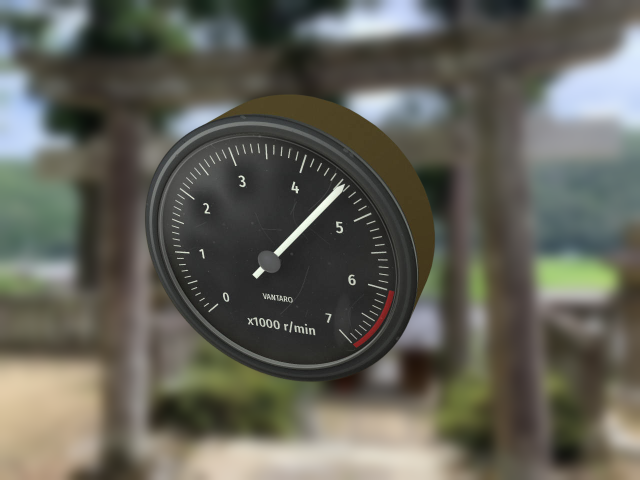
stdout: 4550
